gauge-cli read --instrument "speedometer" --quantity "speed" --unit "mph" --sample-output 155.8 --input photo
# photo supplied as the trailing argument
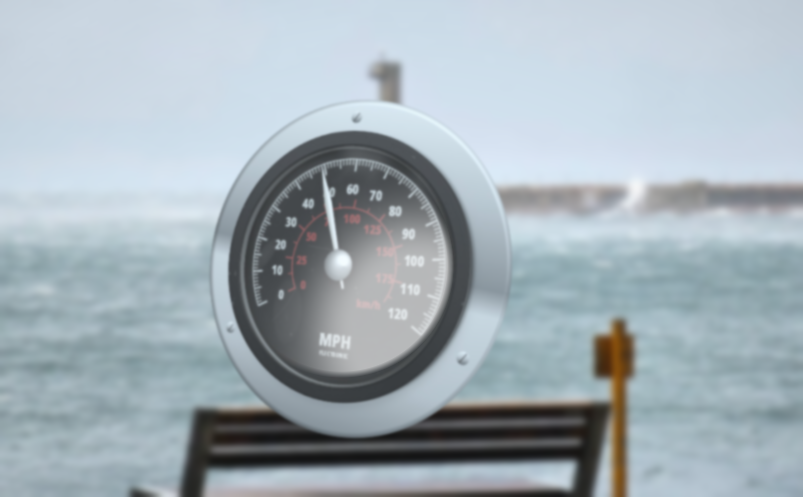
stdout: 50
